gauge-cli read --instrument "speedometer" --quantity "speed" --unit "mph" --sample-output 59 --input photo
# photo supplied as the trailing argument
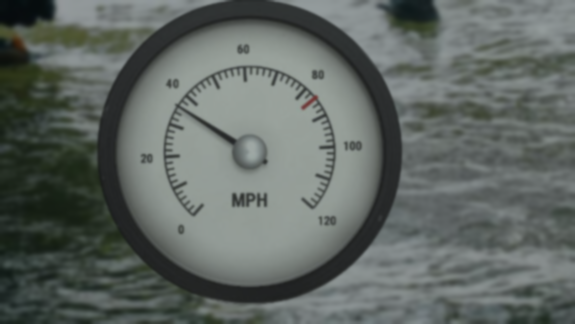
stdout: 36
